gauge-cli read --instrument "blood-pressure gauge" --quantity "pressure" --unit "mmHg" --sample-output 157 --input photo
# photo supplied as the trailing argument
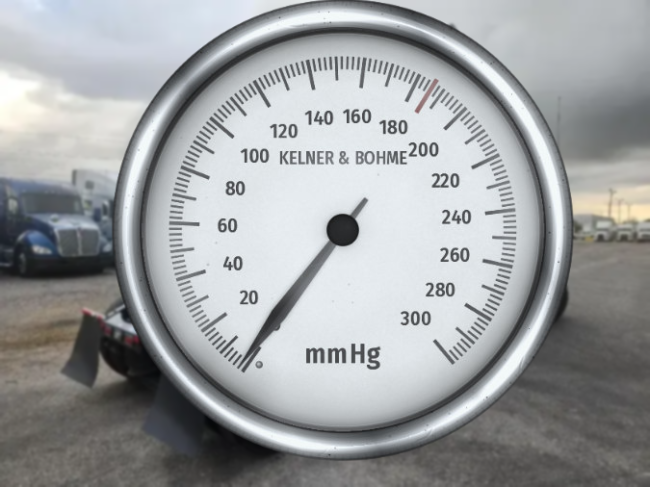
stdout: 2
